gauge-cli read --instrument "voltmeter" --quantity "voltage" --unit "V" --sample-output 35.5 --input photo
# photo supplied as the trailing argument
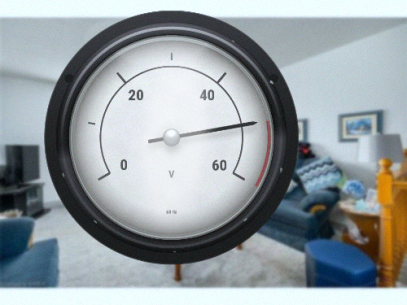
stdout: 50
